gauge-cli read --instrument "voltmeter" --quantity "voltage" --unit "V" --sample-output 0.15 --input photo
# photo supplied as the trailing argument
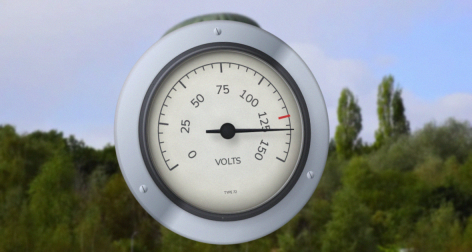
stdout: 132.5
